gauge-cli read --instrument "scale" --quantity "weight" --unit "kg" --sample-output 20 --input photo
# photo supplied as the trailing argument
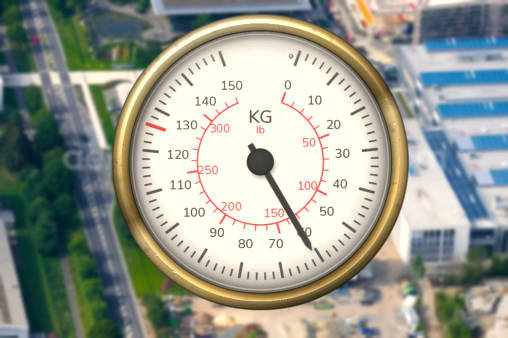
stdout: 61
